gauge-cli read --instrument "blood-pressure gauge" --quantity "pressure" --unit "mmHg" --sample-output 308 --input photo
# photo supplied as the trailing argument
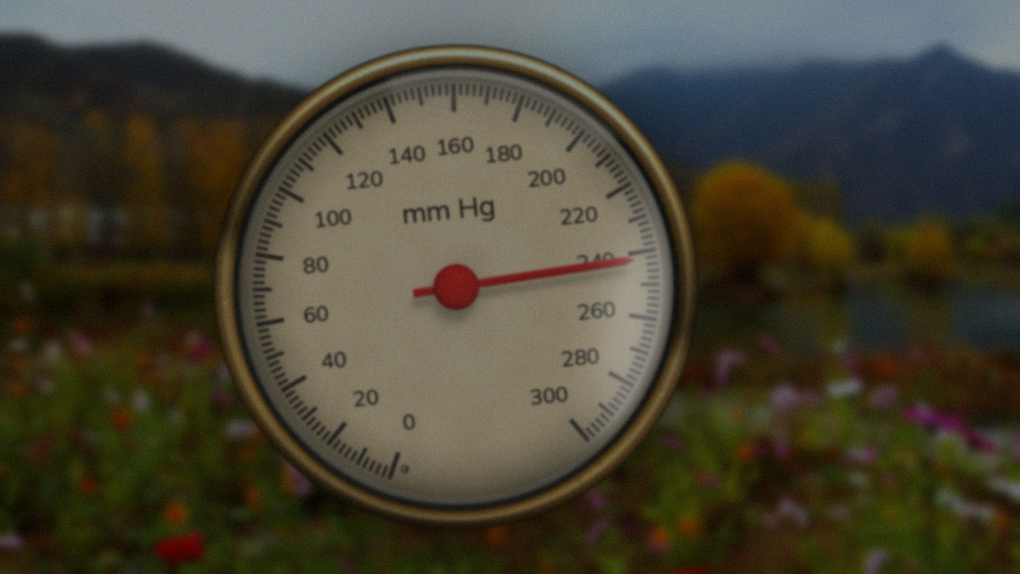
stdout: 242
